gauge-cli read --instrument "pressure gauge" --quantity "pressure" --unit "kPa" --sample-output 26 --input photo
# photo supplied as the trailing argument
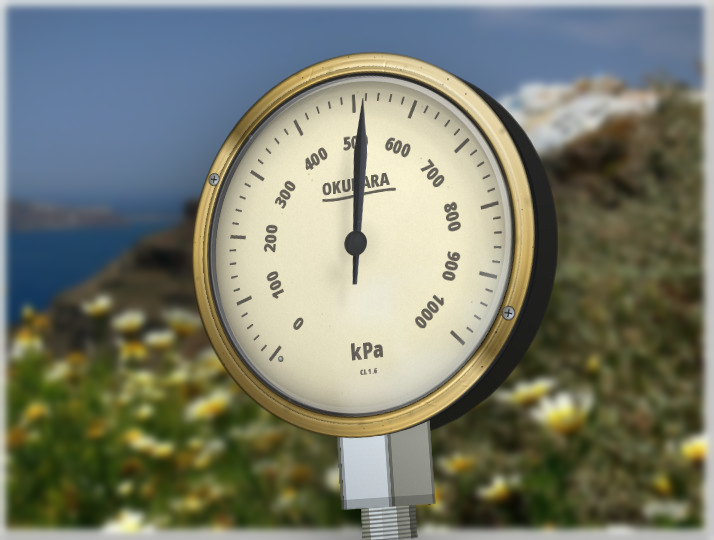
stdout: 520
